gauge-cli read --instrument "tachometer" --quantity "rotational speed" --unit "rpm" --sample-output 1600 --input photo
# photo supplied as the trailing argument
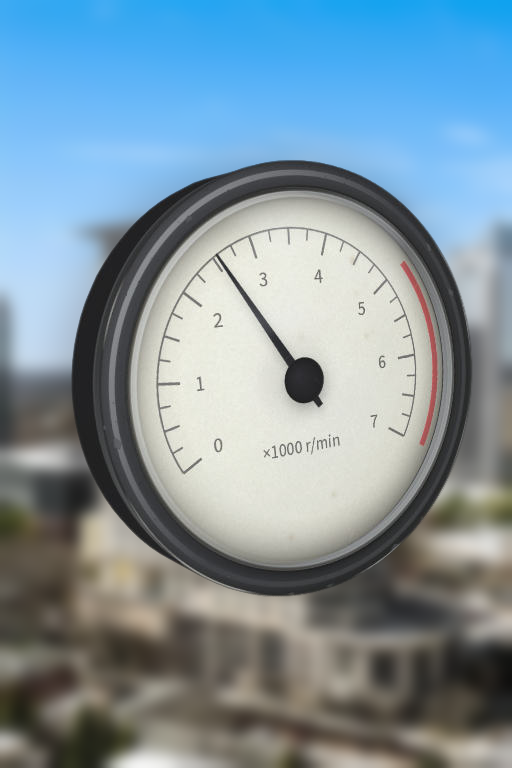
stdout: 2500
